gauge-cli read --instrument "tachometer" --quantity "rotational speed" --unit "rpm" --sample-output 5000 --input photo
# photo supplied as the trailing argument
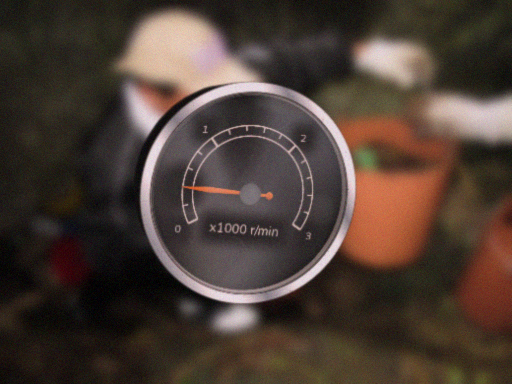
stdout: 400
